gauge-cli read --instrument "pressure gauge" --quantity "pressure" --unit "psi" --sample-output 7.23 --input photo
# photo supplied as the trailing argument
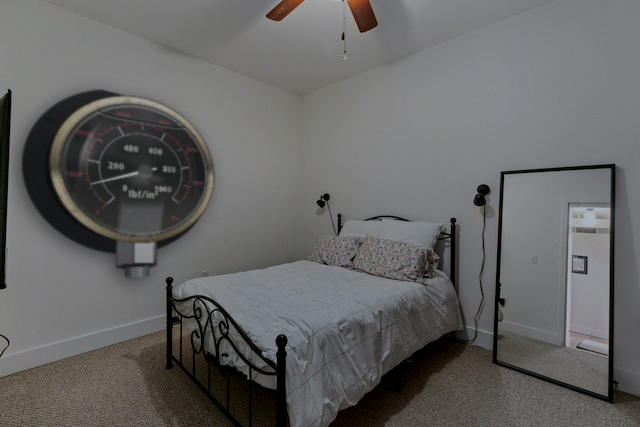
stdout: 100
